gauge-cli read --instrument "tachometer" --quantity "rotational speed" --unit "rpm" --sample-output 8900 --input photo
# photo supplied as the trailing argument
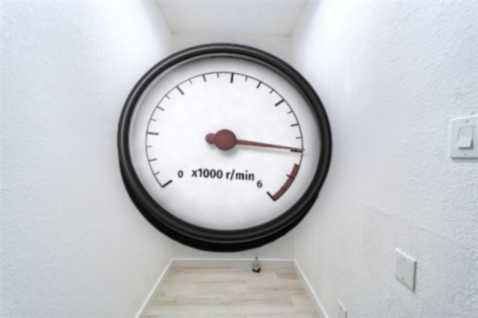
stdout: 5000
